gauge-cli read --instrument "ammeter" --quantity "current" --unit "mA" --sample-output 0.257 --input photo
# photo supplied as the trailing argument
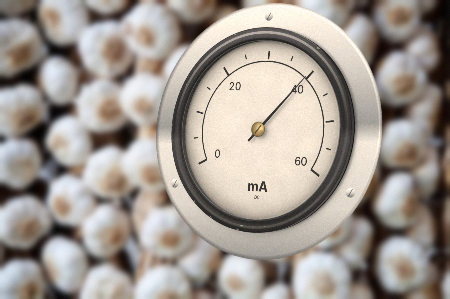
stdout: 40
